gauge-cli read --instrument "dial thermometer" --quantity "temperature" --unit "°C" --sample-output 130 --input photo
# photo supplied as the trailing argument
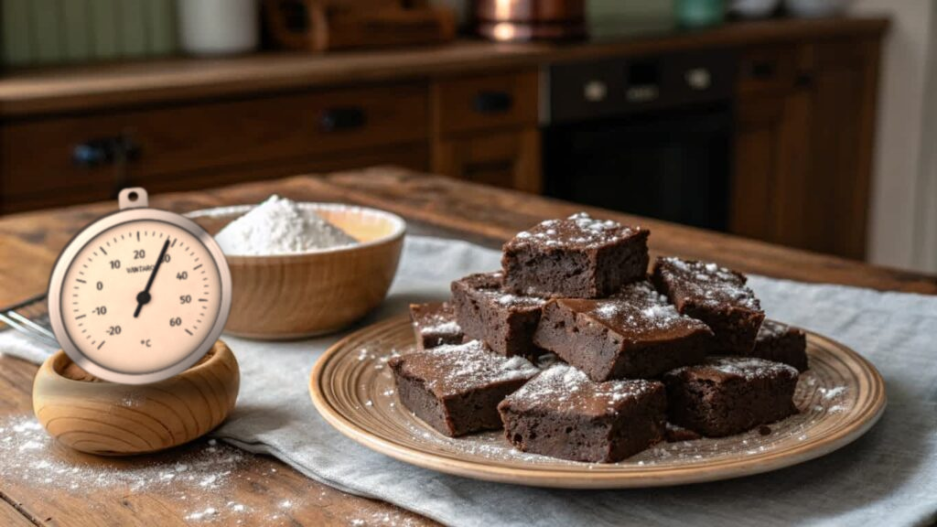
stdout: 28
